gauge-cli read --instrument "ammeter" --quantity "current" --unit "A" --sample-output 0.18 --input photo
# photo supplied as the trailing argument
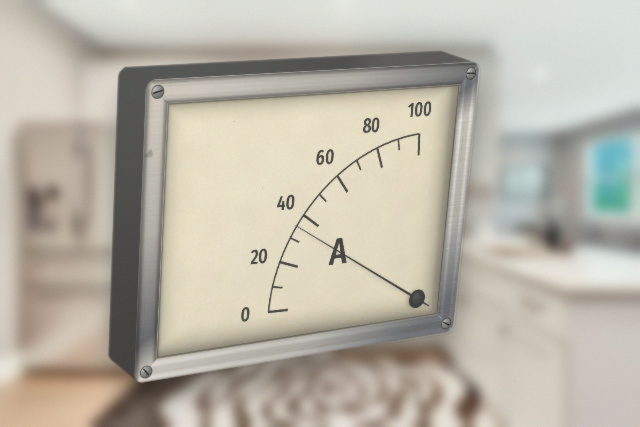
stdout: 35
